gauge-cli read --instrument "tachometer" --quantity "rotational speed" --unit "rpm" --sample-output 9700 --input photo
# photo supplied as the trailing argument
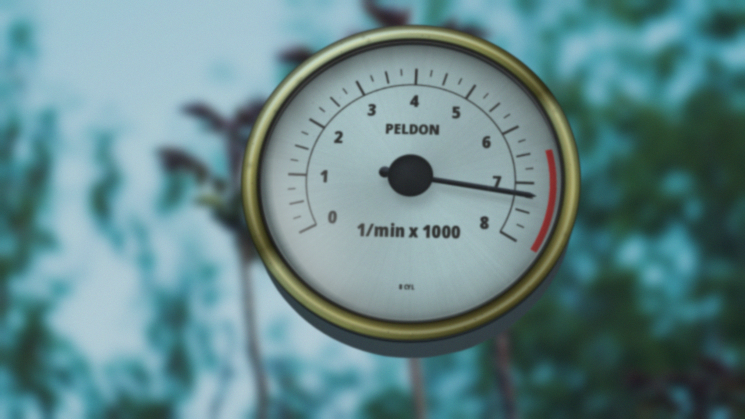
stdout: 7250
